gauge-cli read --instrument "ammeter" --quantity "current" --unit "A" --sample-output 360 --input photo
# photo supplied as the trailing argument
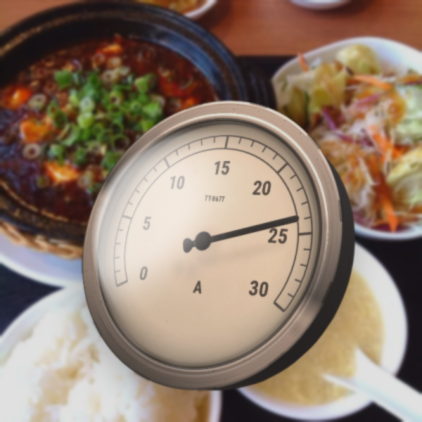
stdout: 24
